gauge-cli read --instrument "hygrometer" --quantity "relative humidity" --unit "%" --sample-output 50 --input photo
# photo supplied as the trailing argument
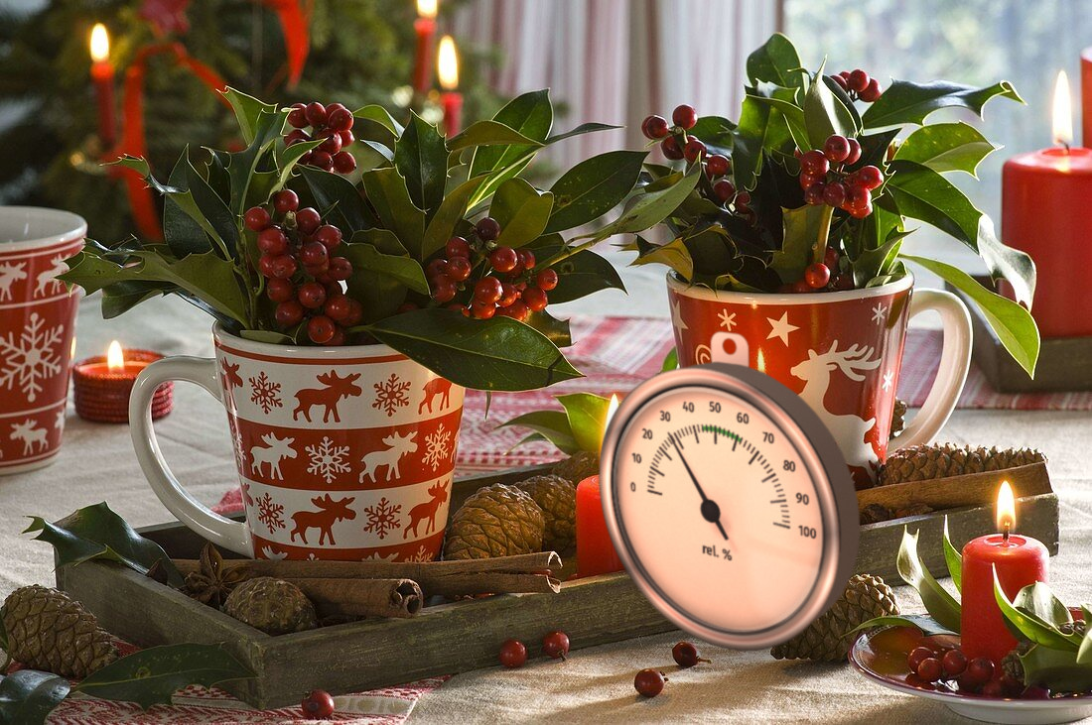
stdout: 30
